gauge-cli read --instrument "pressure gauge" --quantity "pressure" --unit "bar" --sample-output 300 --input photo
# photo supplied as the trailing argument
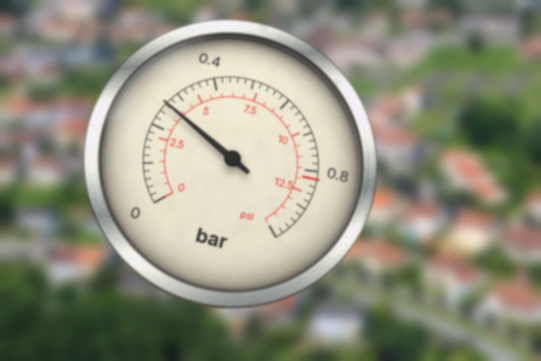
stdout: 0.26
